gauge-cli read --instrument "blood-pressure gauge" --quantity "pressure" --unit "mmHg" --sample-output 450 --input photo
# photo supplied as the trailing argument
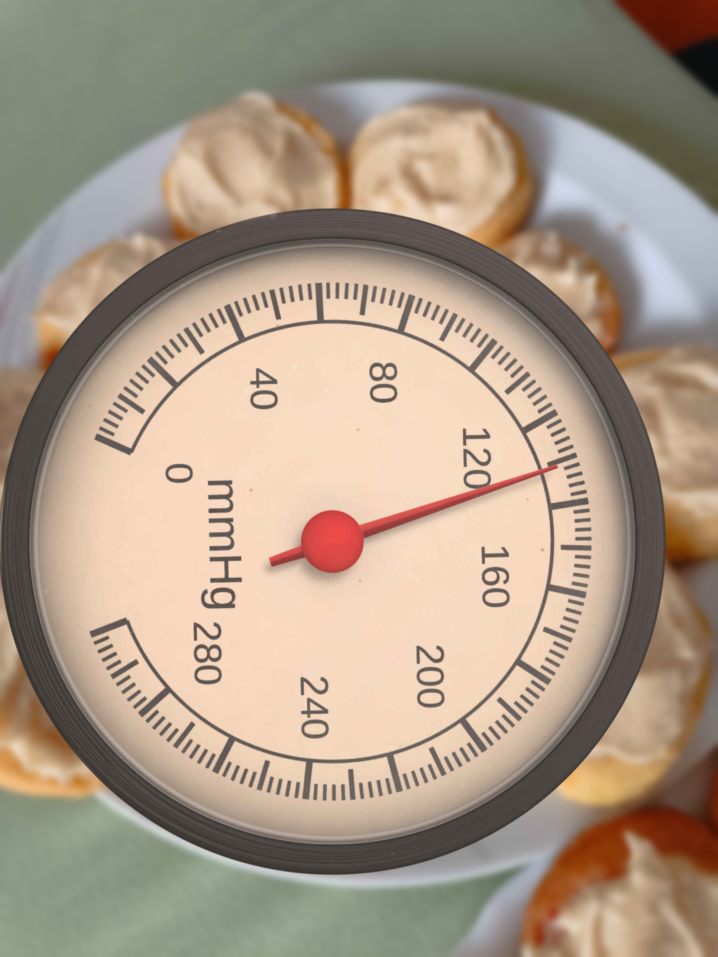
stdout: 131
